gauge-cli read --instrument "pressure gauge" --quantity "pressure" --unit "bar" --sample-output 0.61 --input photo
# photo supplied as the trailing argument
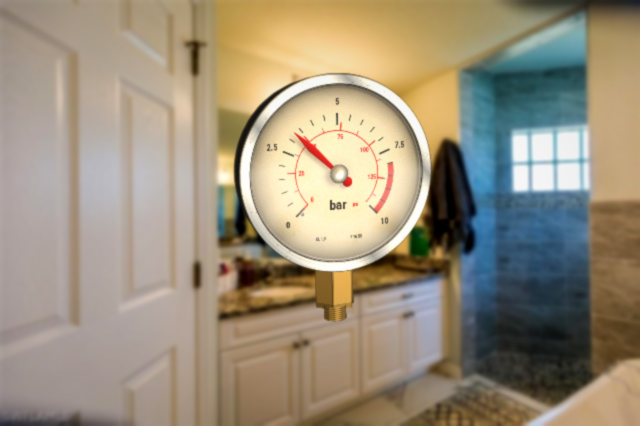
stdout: 3.25
